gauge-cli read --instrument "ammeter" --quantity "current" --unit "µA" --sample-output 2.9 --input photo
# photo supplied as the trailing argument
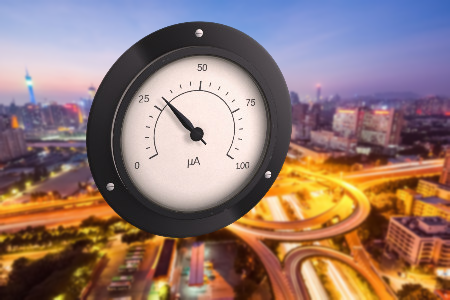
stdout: 30
